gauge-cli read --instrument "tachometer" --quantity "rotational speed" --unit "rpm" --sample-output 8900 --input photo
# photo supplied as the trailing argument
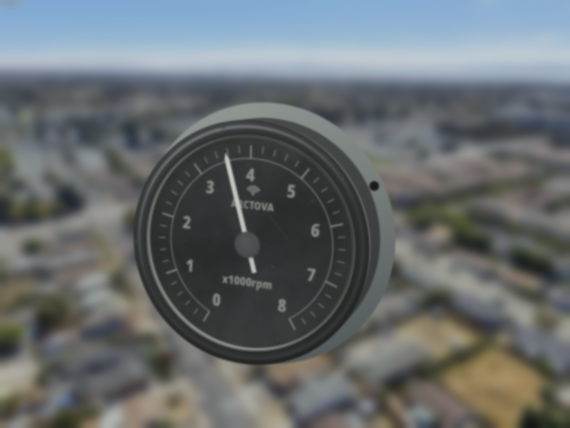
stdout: 3600
